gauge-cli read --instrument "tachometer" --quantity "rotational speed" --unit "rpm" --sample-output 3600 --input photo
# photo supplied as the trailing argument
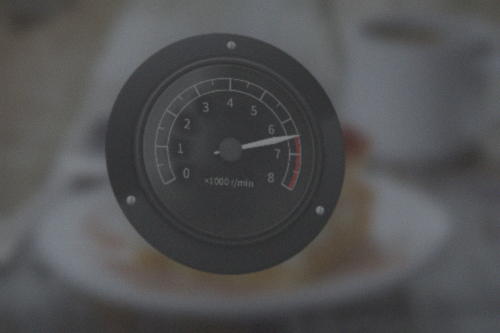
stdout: 6500
